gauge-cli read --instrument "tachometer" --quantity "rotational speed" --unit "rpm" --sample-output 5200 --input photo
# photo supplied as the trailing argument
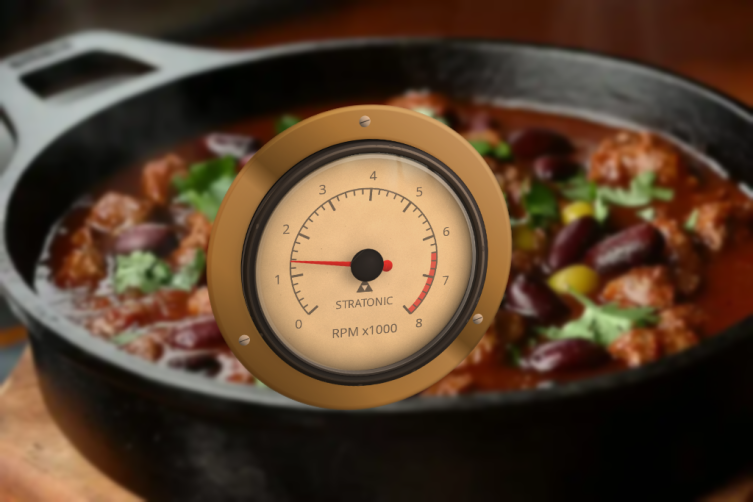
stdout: 1400
